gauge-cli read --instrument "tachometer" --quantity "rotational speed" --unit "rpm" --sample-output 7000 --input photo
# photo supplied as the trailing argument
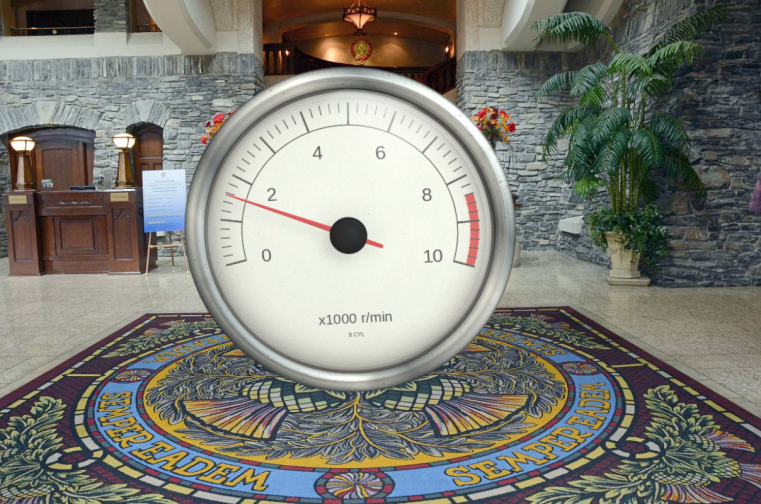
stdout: 1600
